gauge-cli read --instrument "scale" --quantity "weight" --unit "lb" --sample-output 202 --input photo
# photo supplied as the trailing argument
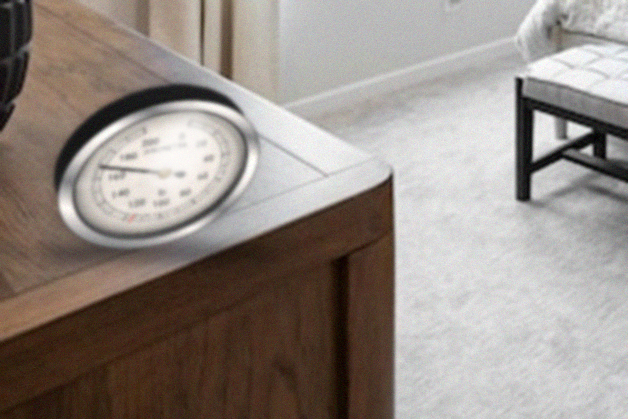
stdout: 170
